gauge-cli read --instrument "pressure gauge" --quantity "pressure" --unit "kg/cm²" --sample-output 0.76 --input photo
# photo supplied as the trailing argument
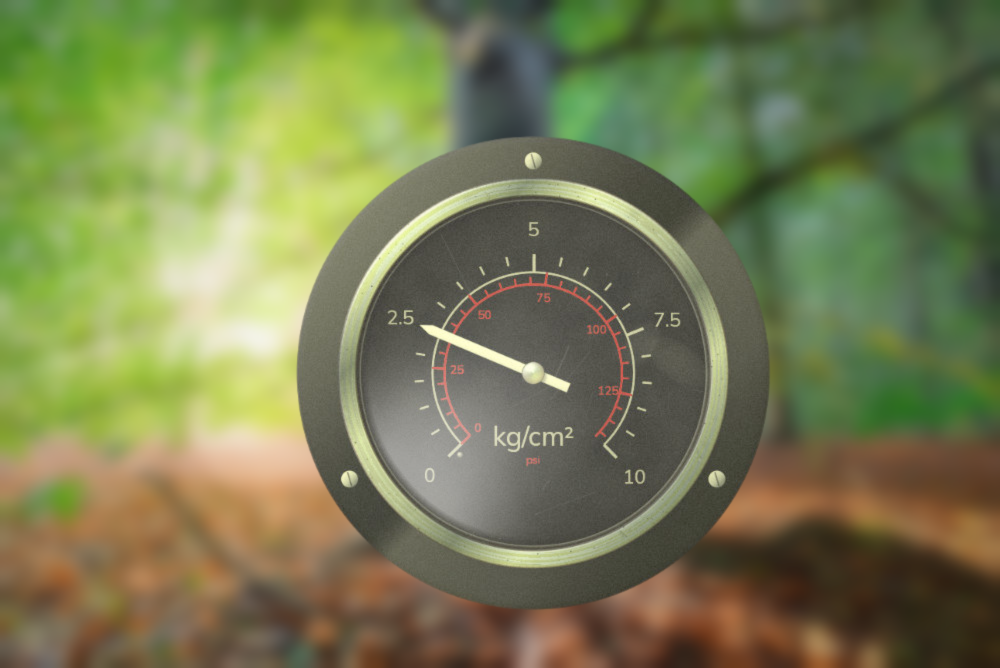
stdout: 2.5
